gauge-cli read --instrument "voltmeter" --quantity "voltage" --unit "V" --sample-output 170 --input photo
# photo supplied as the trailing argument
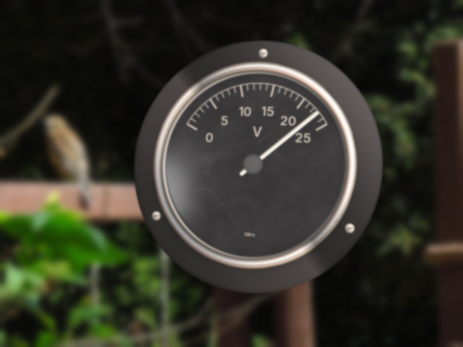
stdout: 23
